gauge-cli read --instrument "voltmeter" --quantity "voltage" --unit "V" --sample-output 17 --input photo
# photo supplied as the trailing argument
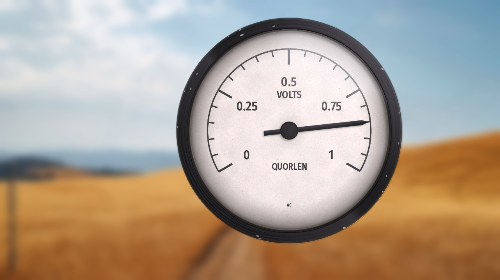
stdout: 0.85
